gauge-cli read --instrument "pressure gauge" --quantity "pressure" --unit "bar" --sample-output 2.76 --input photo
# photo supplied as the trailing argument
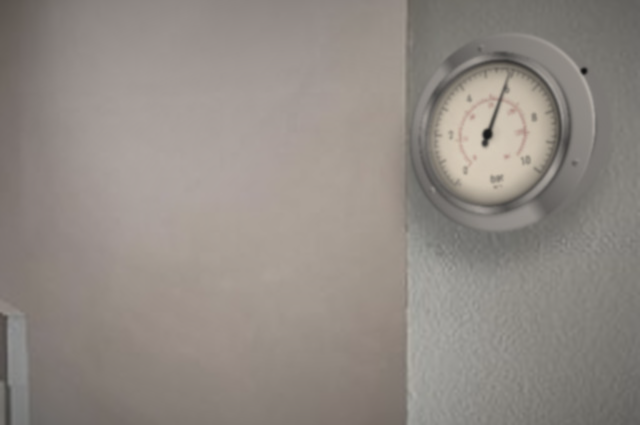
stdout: 6
